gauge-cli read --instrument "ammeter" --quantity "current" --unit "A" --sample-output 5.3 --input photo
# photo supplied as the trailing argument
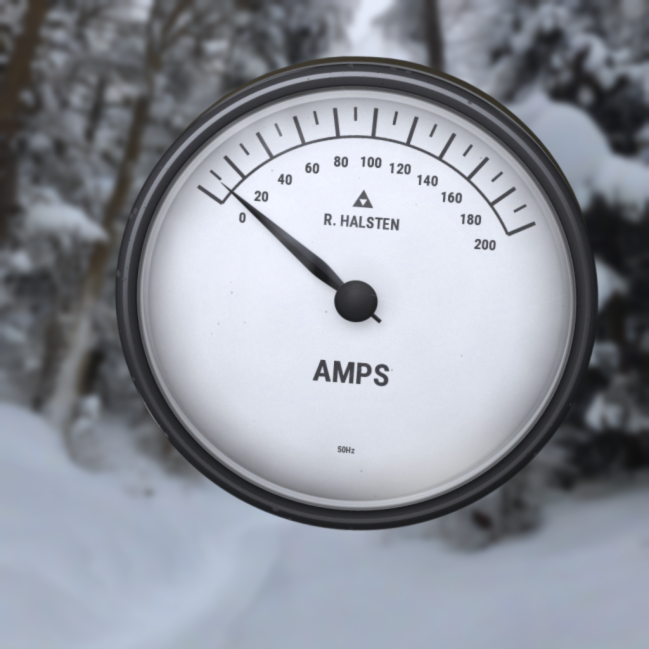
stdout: 10
